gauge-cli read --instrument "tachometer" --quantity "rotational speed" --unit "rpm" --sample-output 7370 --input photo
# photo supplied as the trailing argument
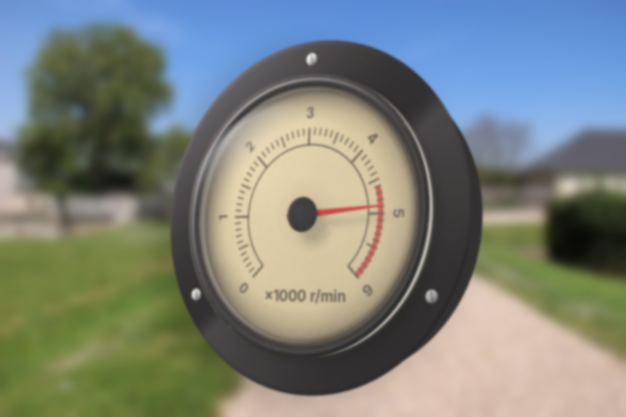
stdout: 4900
